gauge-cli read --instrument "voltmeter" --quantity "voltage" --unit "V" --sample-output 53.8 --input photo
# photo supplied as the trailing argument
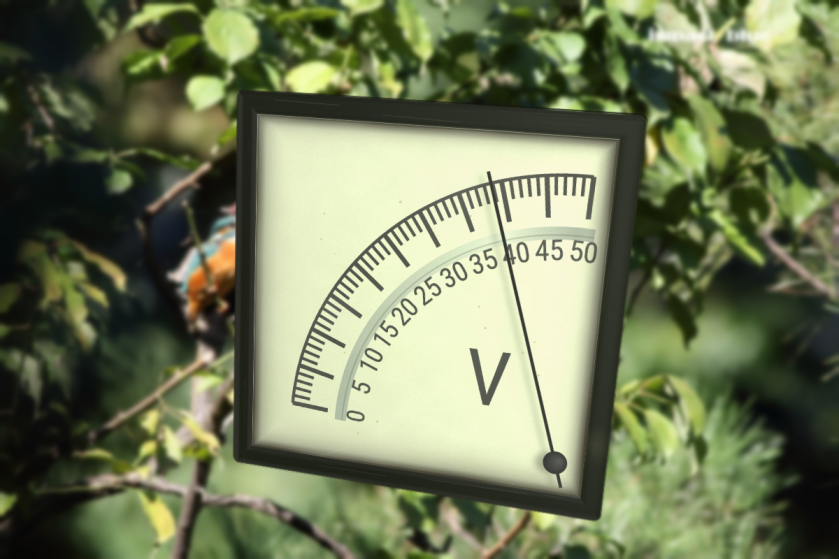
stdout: 39
